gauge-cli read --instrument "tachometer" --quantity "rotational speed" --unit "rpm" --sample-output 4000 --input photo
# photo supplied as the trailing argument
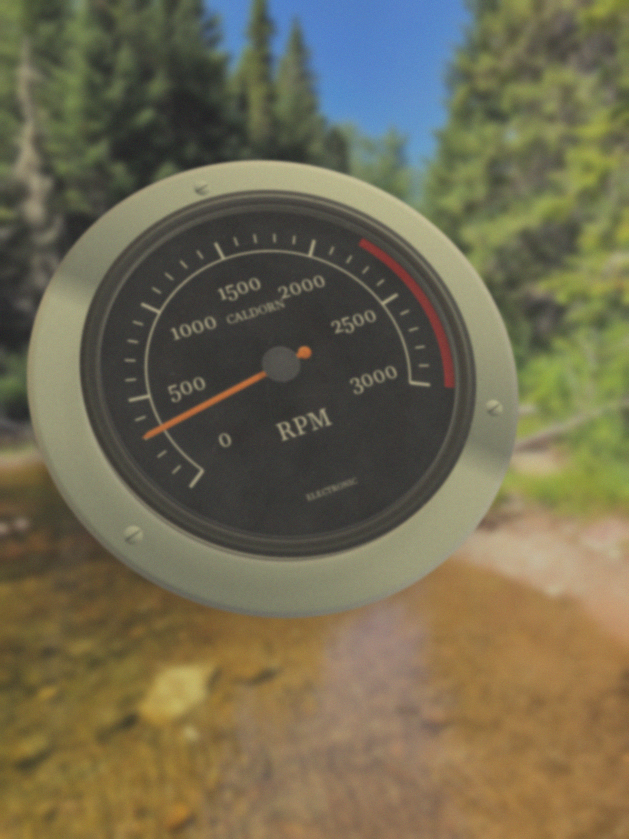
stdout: 300
